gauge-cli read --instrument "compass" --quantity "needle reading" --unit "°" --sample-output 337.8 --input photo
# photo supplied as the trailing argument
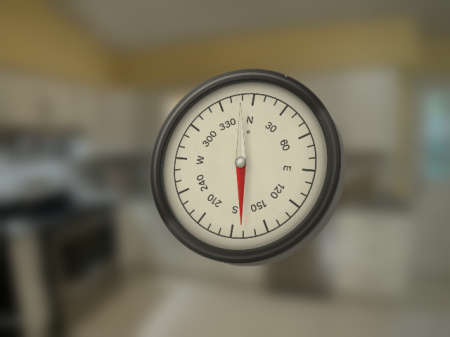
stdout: 170
